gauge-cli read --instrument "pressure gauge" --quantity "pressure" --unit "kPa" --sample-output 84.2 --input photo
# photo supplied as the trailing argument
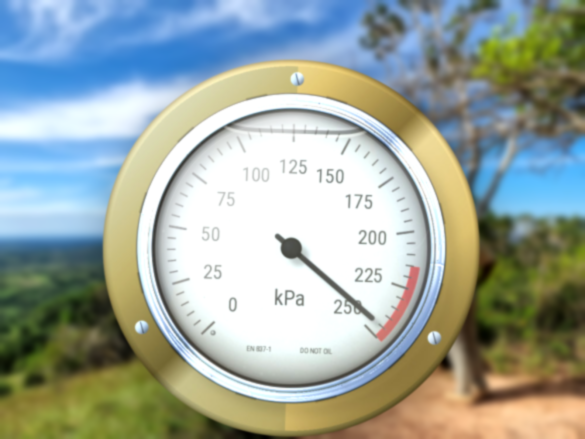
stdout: 245
